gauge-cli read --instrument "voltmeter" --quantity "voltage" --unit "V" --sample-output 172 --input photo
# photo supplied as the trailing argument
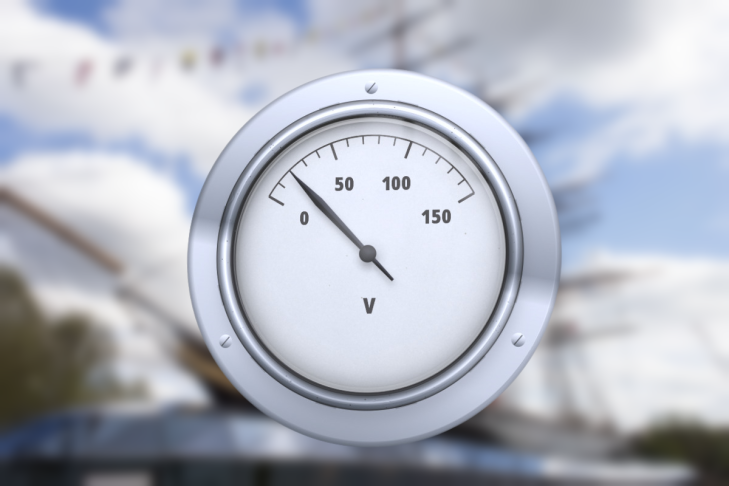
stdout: 20
